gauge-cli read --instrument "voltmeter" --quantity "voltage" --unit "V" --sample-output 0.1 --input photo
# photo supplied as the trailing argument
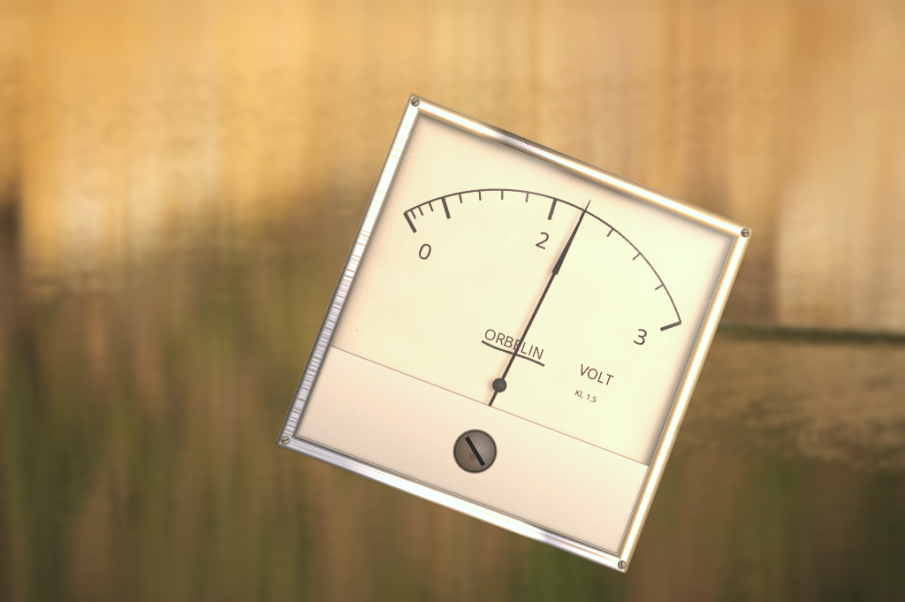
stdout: 2.2
